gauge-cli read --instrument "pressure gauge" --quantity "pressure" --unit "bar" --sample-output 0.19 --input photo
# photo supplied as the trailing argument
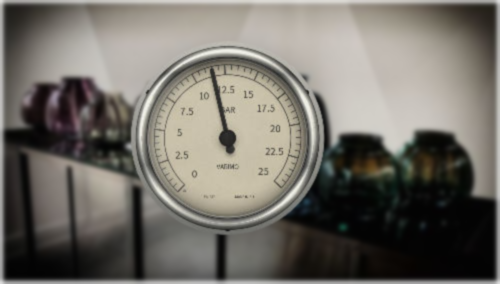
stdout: 11.5
